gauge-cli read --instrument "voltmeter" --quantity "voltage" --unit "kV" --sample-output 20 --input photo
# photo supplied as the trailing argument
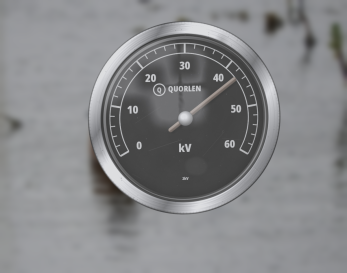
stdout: 43
